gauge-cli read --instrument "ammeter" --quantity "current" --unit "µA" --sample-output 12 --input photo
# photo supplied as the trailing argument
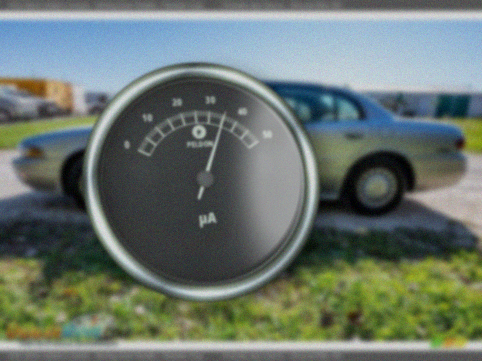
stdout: 35
